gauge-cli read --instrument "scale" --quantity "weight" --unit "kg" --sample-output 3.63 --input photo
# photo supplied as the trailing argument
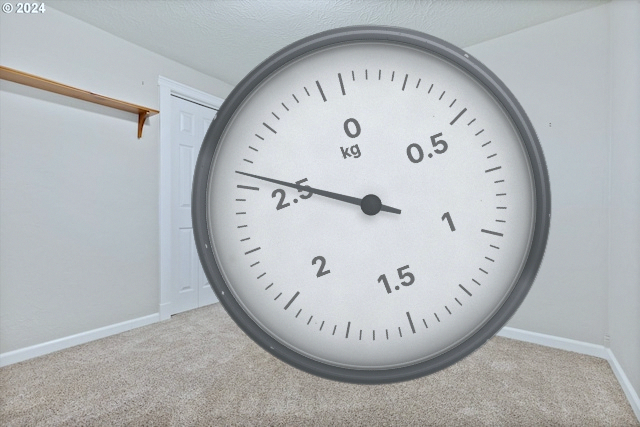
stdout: 2.55
